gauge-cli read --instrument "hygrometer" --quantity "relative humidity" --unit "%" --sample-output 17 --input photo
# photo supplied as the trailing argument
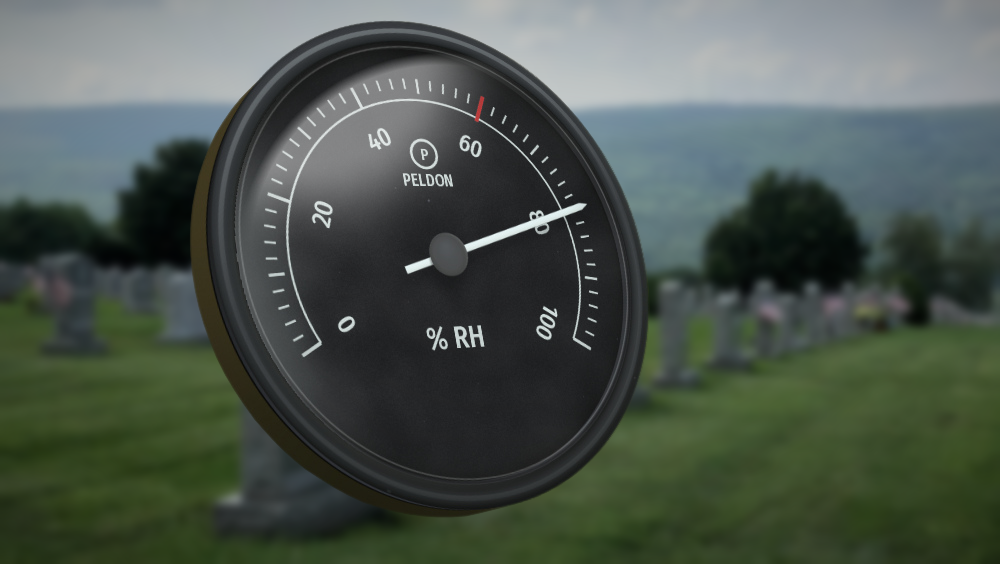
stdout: 80
